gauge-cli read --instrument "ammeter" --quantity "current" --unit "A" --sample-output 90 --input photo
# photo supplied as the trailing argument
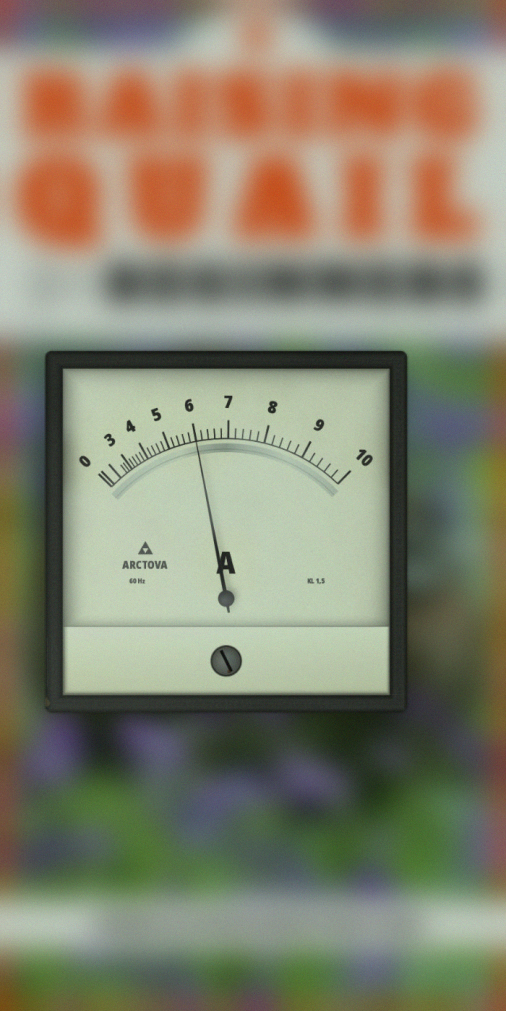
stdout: 6
